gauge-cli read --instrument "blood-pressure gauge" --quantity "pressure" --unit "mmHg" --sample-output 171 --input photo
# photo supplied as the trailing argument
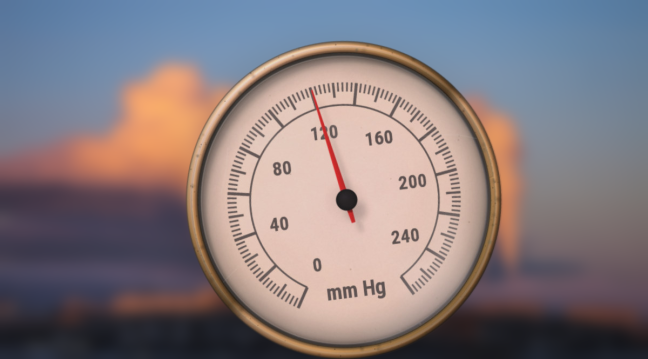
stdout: 120
